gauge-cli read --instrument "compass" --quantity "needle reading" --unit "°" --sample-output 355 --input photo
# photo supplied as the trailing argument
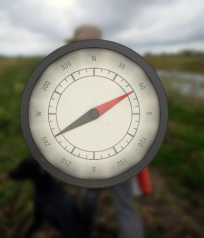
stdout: 60
